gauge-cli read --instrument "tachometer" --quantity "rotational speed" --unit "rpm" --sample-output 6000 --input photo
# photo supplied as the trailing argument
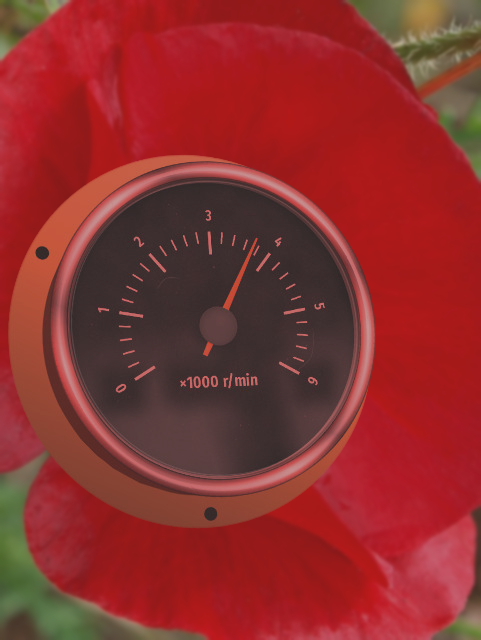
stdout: 3700
